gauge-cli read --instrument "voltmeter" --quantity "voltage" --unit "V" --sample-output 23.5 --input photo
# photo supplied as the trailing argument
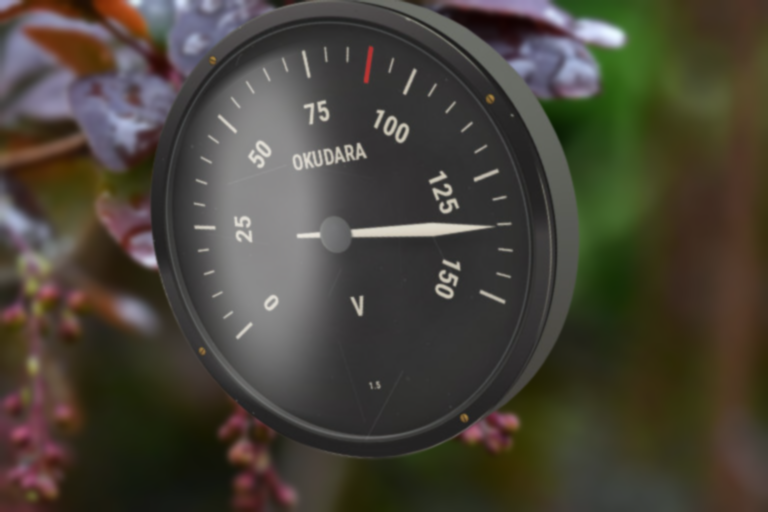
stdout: 135
